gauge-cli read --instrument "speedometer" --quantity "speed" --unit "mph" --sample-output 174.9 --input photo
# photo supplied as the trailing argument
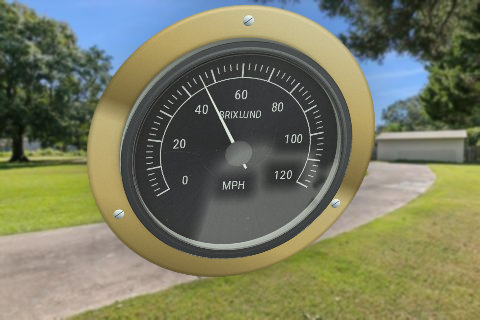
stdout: 46
